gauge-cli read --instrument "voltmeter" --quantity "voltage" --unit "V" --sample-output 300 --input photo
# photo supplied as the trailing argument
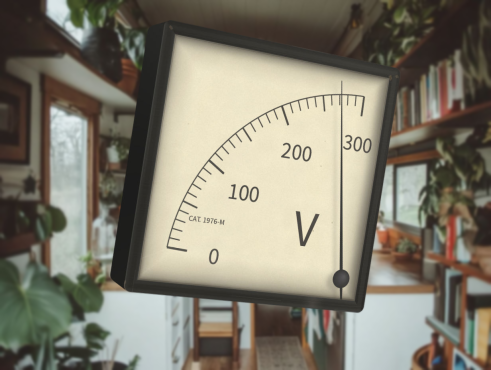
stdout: 270
